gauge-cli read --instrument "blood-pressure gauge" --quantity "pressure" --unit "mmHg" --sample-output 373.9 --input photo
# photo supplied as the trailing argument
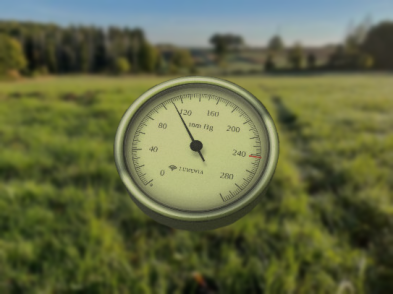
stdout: 110
